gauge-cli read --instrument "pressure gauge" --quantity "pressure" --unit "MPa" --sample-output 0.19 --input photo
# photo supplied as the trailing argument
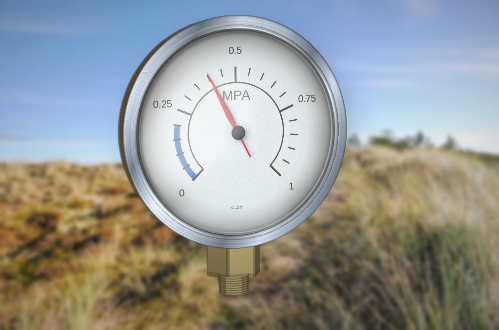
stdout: 0.4
